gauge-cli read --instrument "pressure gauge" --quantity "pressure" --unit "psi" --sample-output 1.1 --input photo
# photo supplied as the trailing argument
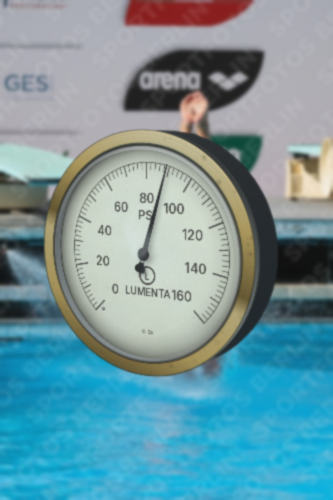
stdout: 90
